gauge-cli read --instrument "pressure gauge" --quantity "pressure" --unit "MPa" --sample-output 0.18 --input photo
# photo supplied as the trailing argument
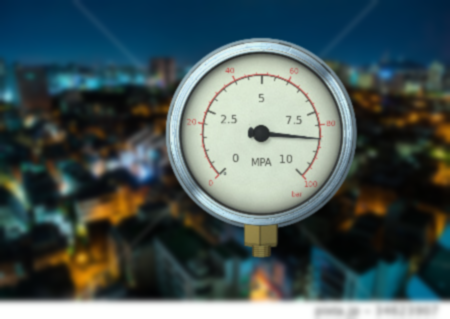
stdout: 8.5
